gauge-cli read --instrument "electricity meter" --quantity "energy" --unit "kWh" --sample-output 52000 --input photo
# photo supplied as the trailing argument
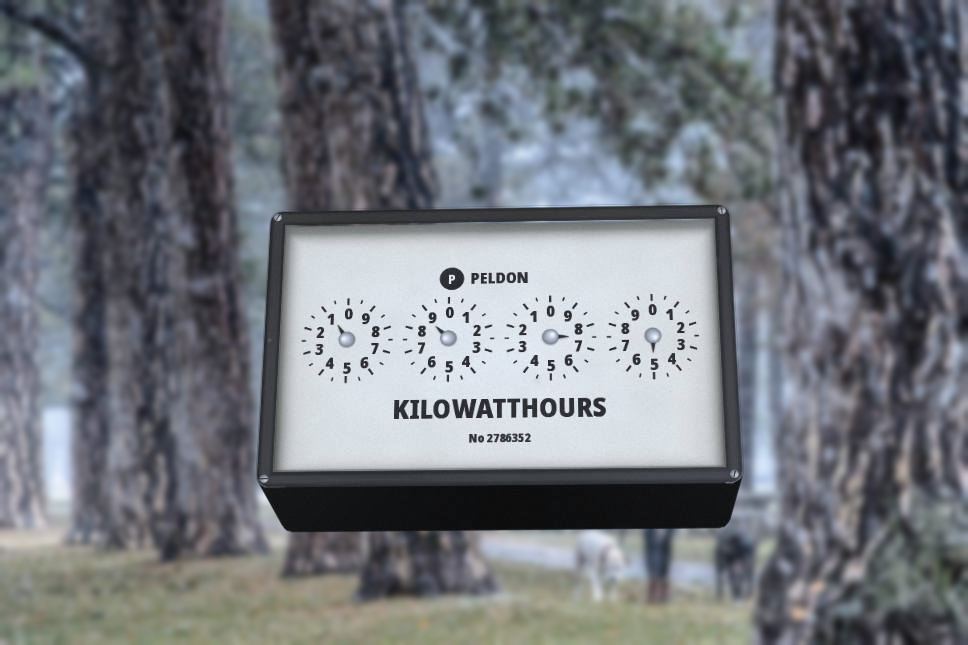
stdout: 875
